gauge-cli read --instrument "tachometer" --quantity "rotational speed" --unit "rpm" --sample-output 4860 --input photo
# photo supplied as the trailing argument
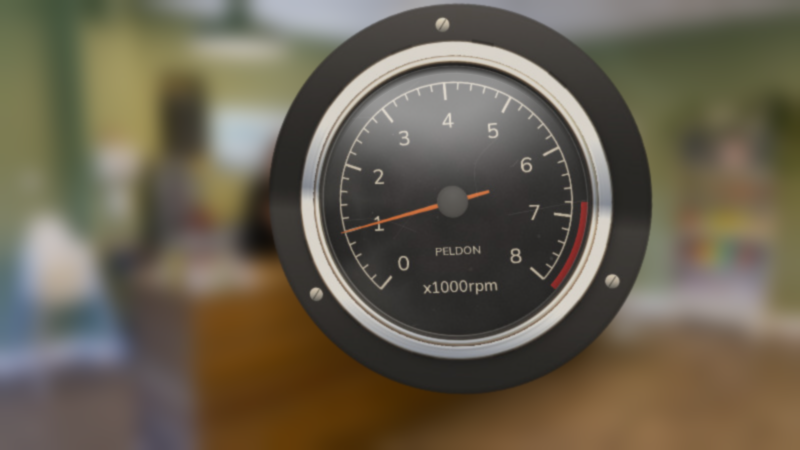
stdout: 1000
